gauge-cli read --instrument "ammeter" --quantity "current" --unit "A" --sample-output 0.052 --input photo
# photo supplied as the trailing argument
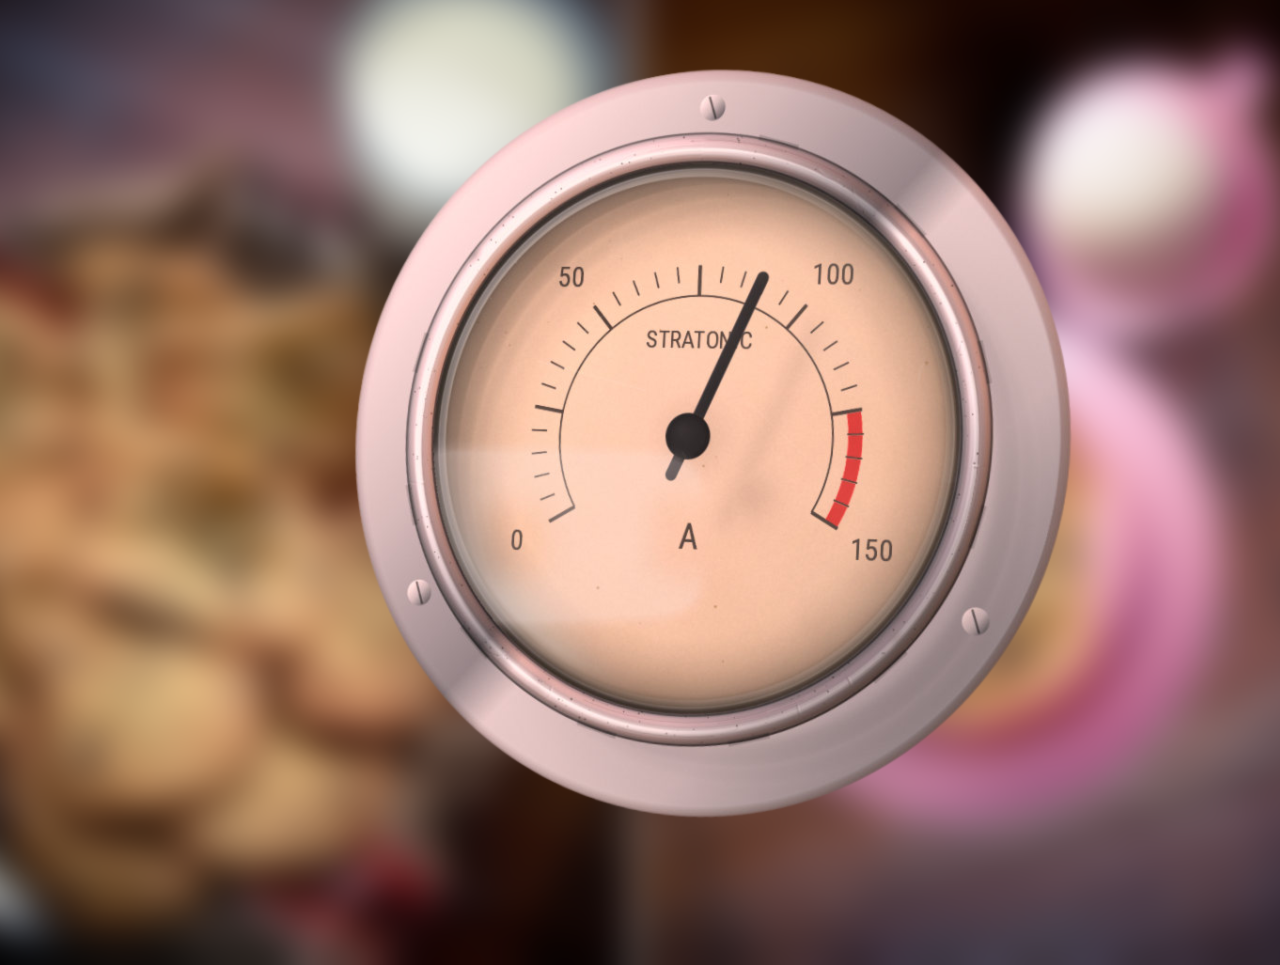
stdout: 90
